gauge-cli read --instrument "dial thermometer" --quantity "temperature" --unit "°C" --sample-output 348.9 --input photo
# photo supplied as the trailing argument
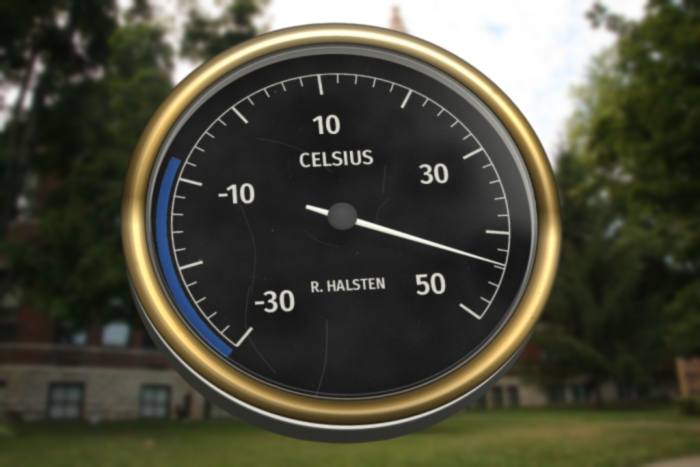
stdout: 44
